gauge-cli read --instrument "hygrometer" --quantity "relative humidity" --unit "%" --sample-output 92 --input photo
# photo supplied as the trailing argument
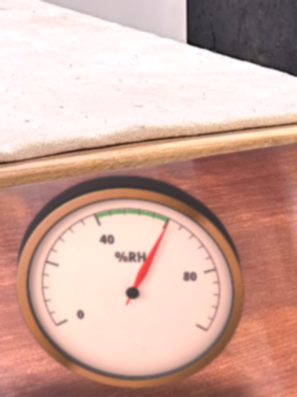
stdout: 60
